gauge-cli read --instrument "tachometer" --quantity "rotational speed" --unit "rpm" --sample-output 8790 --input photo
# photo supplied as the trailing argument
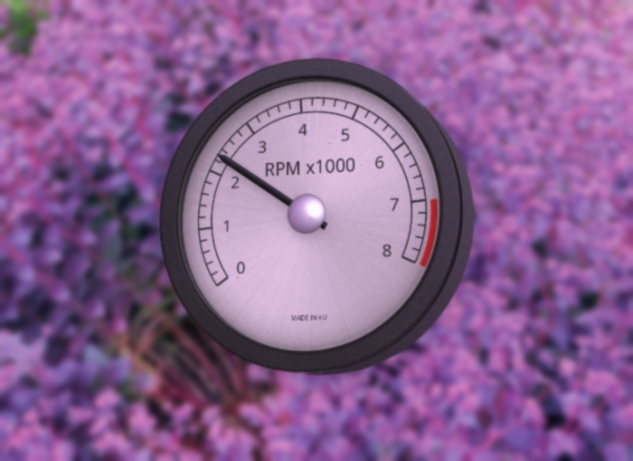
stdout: 2300
